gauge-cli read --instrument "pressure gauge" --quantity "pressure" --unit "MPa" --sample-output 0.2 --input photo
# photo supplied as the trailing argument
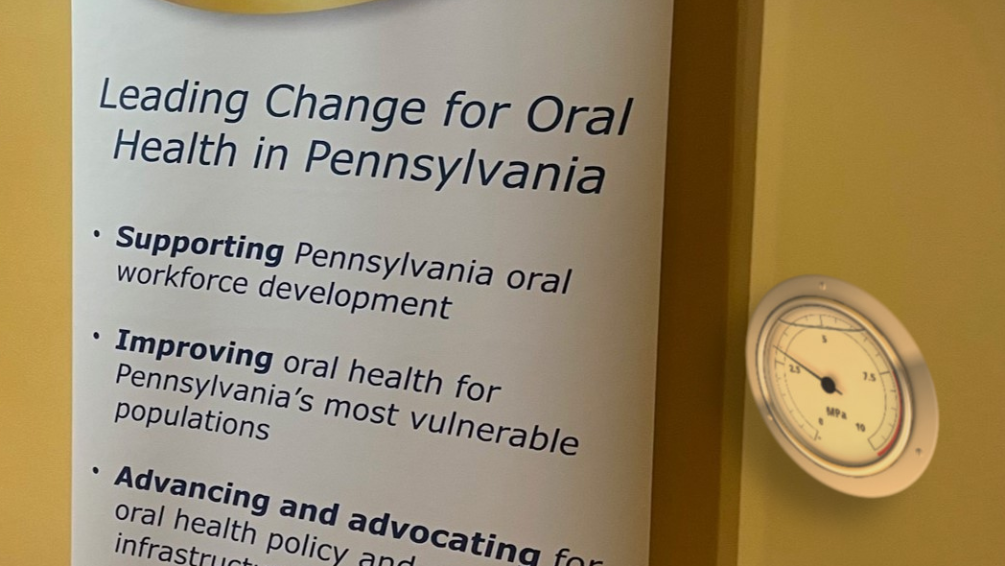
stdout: 3
